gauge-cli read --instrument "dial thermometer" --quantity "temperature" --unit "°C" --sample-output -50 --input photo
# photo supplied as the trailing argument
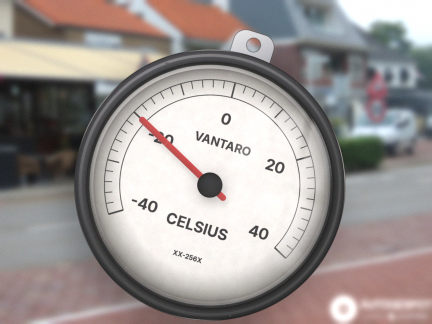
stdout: -20
